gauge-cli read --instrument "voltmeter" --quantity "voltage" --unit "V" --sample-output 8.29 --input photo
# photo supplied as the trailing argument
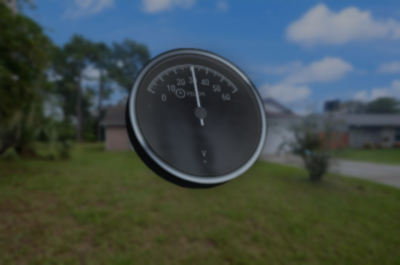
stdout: 30
